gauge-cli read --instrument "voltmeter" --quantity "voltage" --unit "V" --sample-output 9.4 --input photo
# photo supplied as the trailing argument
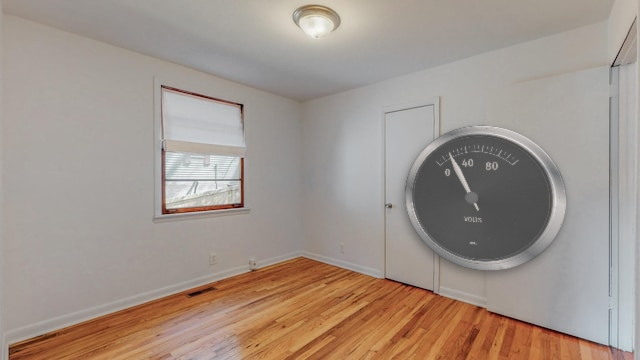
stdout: 20
